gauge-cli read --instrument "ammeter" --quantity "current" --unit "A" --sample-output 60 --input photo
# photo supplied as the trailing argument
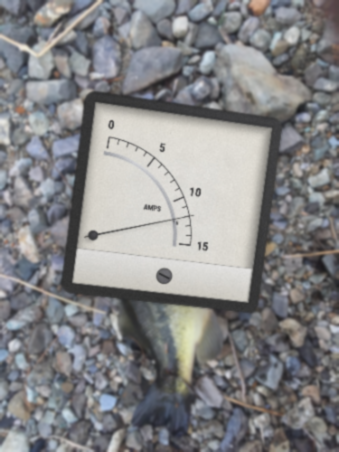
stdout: 12
